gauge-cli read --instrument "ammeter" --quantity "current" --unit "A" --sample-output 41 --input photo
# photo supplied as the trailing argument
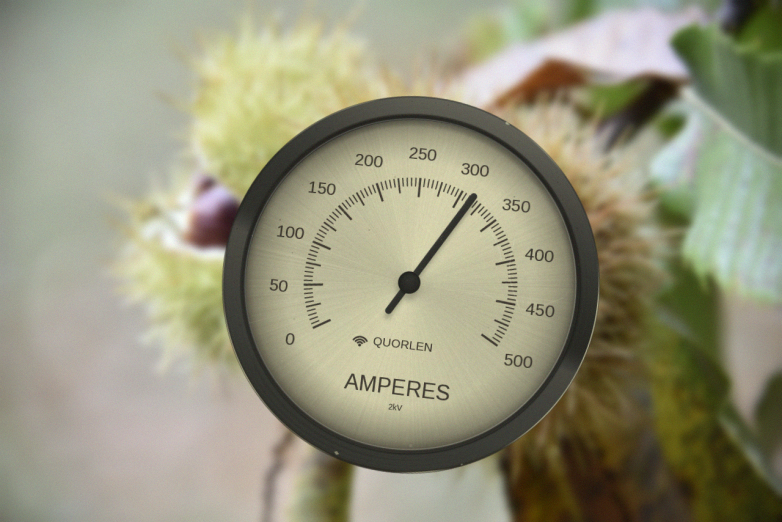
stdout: 315
